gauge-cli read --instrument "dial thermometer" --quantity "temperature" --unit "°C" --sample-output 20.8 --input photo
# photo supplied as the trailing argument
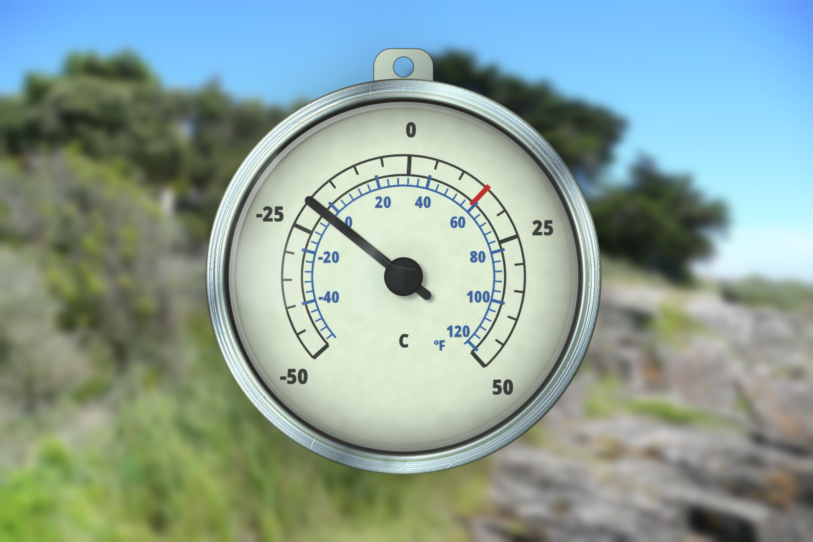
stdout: -20
